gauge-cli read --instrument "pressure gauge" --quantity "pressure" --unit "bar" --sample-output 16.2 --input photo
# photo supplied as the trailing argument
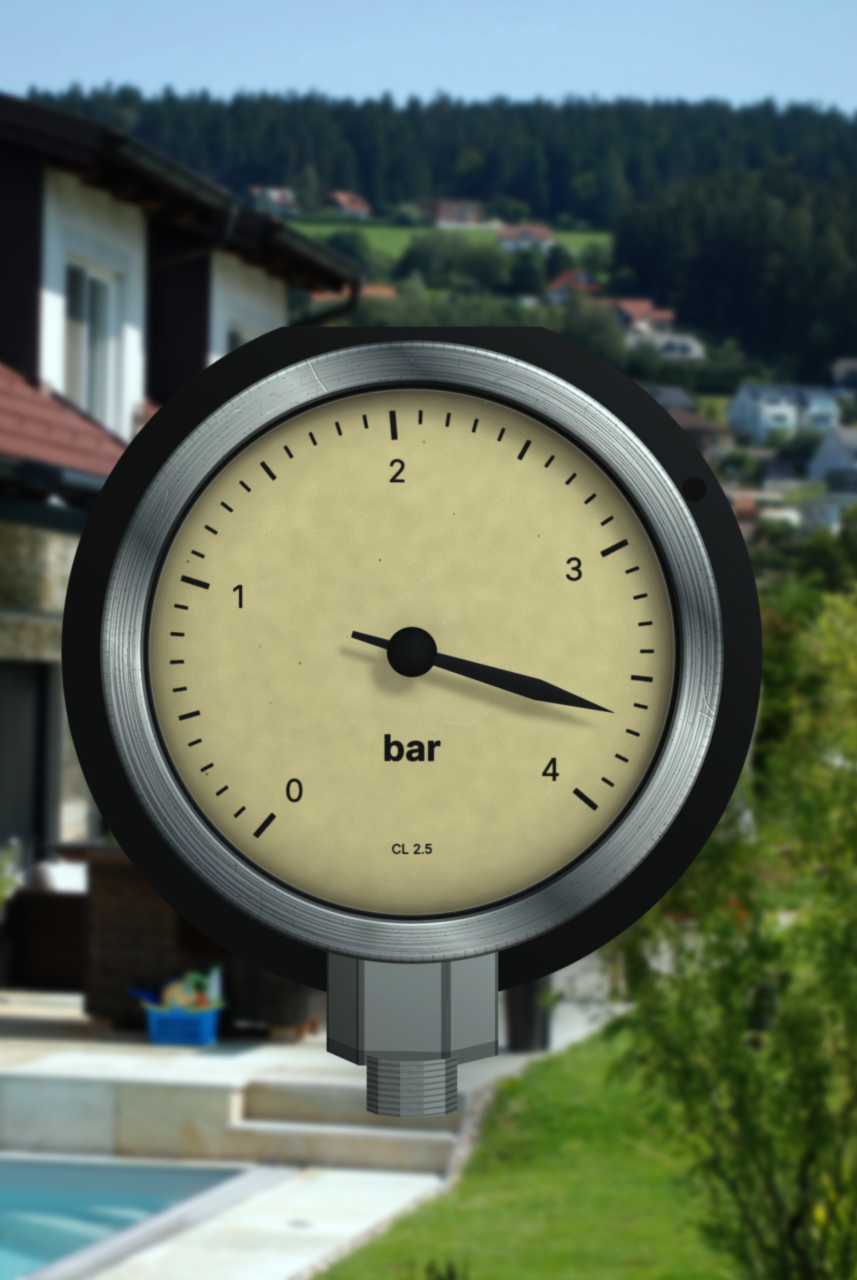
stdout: 3.65
